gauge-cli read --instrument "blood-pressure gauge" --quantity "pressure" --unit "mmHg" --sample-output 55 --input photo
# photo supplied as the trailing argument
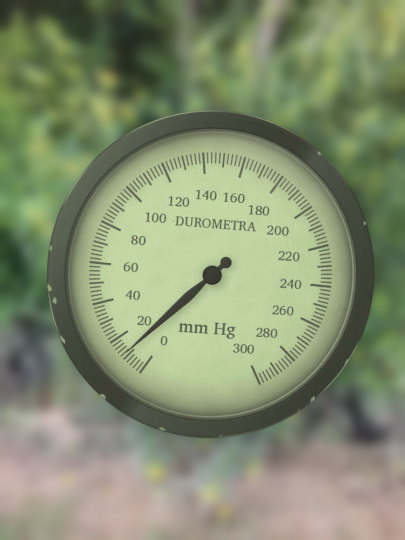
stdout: 12
